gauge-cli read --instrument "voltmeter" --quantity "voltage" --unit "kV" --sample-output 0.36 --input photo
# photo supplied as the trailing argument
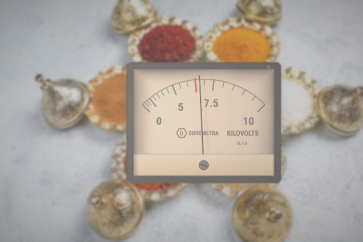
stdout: 6.75
